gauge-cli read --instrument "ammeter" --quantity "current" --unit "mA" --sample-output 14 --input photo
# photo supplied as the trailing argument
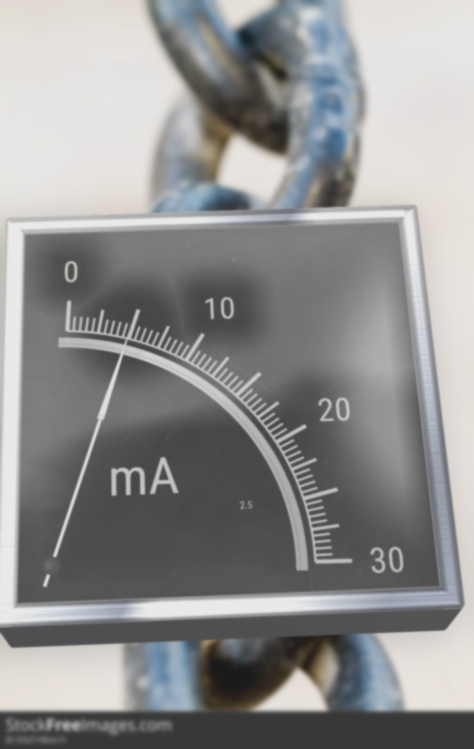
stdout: 5
